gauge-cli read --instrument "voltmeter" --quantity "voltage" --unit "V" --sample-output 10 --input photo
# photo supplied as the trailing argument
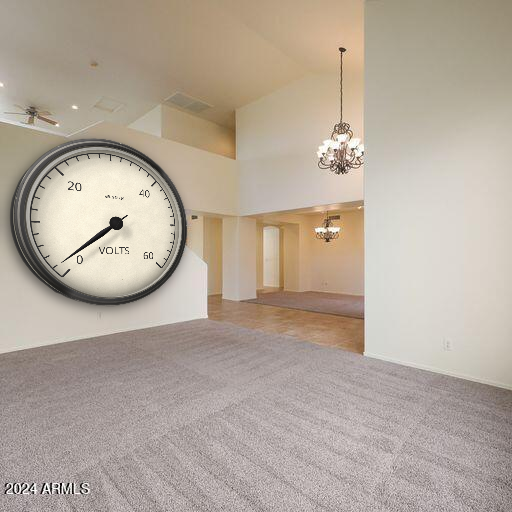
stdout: 2
